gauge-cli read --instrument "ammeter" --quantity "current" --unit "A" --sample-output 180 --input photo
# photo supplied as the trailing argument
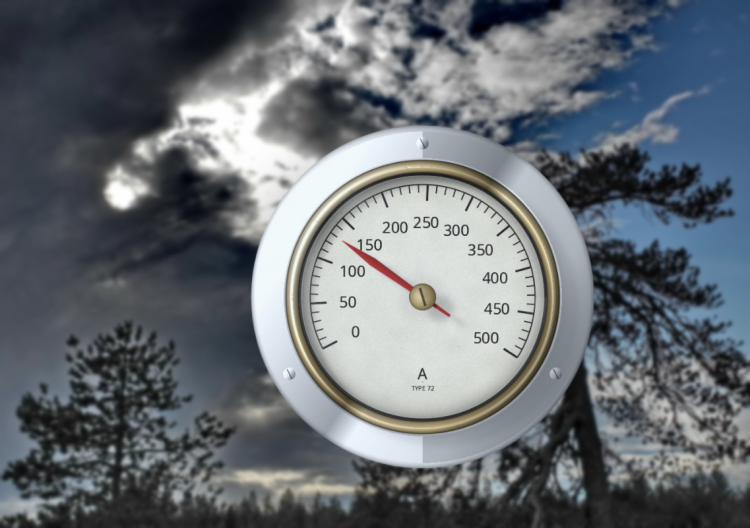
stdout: 130
